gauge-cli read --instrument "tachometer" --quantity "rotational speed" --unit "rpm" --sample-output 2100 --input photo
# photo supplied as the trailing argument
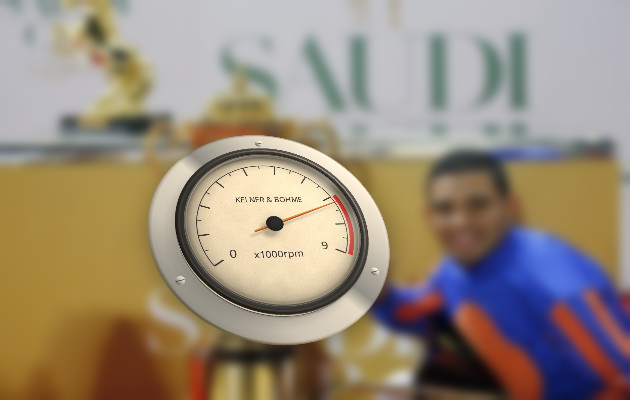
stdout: 7250
